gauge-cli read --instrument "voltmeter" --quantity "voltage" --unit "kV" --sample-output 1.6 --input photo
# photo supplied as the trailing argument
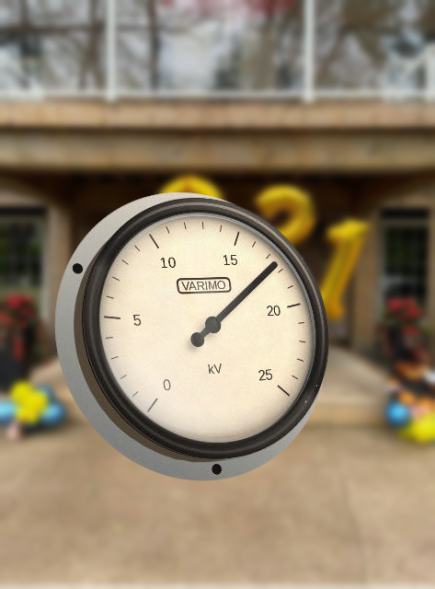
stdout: 17.5
